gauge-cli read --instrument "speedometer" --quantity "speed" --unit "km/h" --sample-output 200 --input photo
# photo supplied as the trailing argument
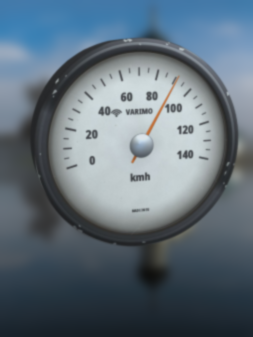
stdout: 90
